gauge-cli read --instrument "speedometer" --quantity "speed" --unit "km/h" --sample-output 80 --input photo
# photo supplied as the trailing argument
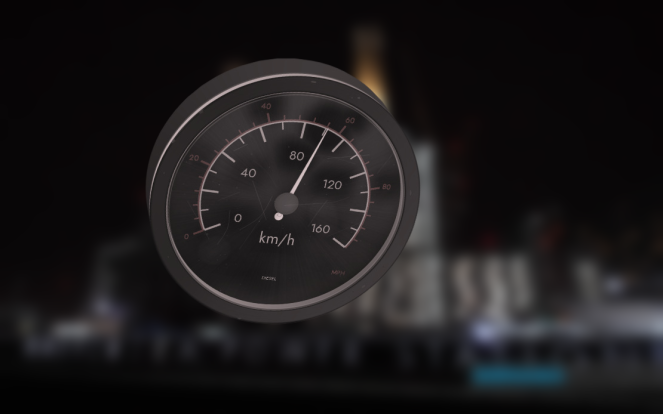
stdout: 90
